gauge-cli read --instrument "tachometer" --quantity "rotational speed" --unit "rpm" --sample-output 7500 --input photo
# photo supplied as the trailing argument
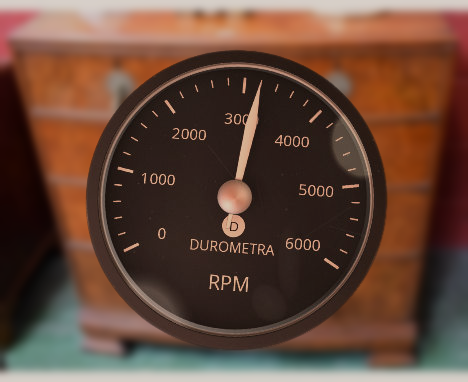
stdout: 3200
